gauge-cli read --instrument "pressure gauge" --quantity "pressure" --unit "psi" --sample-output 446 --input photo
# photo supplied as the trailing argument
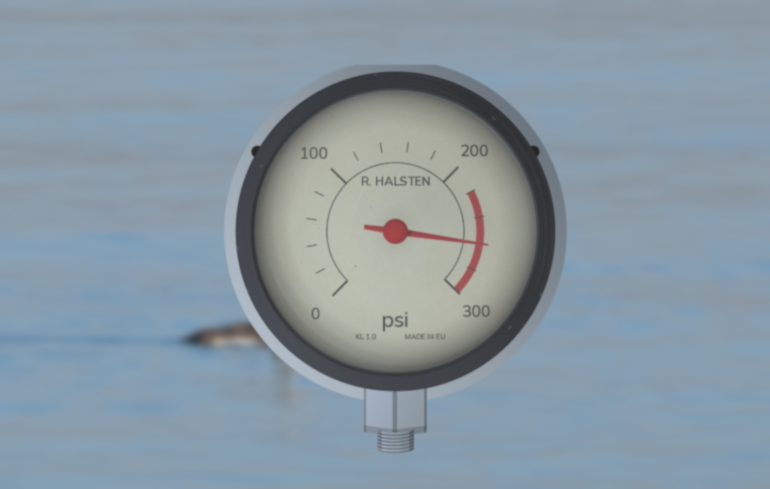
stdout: 260
